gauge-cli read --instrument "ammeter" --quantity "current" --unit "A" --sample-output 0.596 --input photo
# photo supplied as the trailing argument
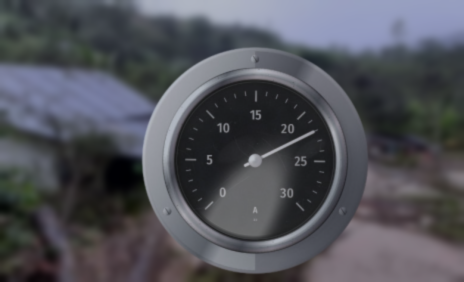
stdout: 22
